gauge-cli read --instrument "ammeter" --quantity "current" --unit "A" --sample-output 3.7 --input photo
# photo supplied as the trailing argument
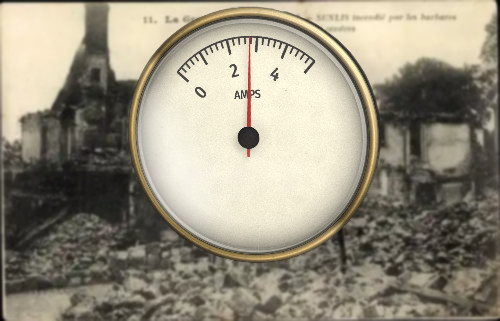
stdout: 2.8
